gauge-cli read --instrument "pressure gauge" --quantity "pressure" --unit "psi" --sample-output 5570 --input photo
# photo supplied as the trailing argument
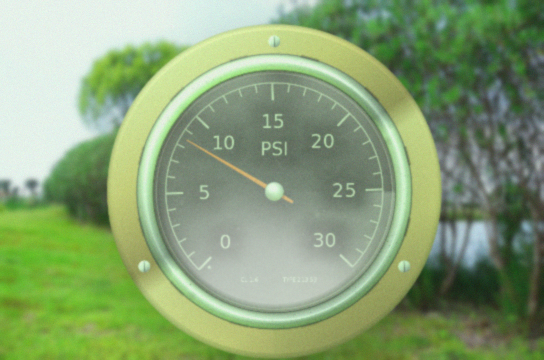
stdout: 8.5
